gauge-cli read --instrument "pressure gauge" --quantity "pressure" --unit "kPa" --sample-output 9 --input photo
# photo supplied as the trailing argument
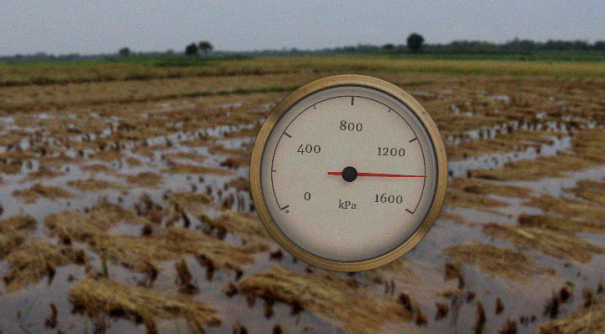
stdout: 1400
